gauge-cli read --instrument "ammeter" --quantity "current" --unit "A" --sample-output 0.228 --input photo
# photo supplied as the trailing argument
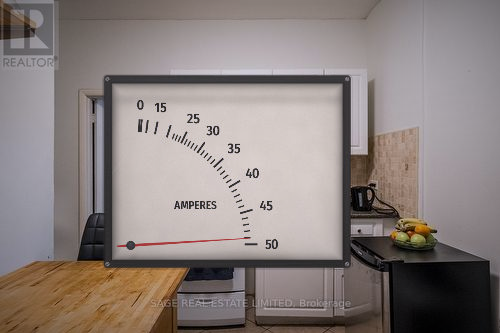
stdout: 49
